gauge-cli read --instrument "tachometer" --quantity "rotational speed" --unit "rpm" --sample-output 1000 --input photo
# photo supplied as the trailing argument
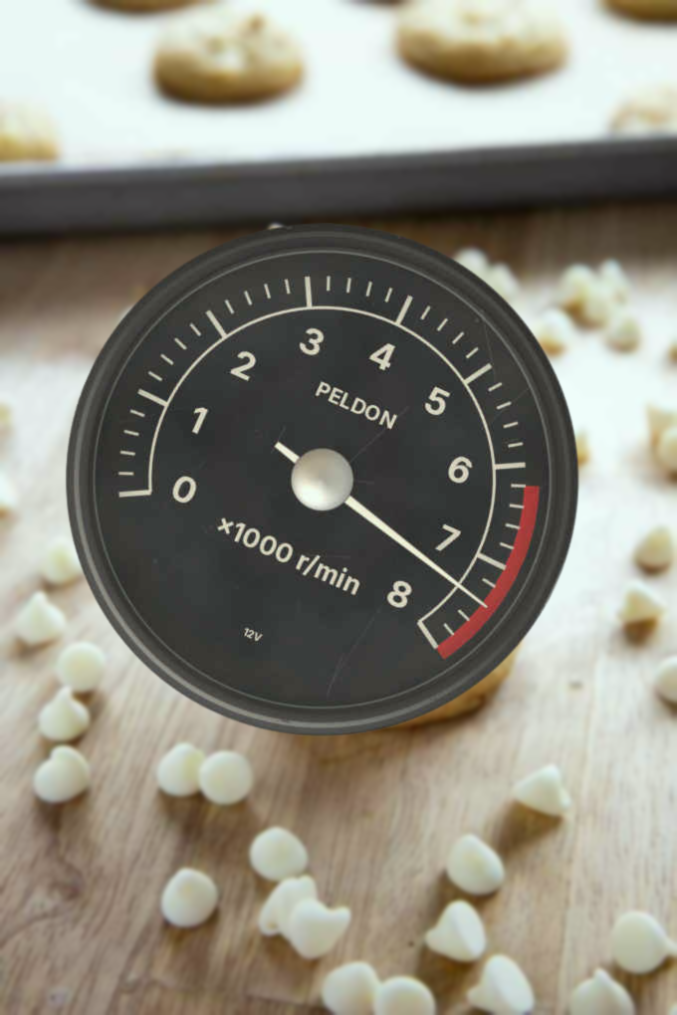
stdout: 7400
